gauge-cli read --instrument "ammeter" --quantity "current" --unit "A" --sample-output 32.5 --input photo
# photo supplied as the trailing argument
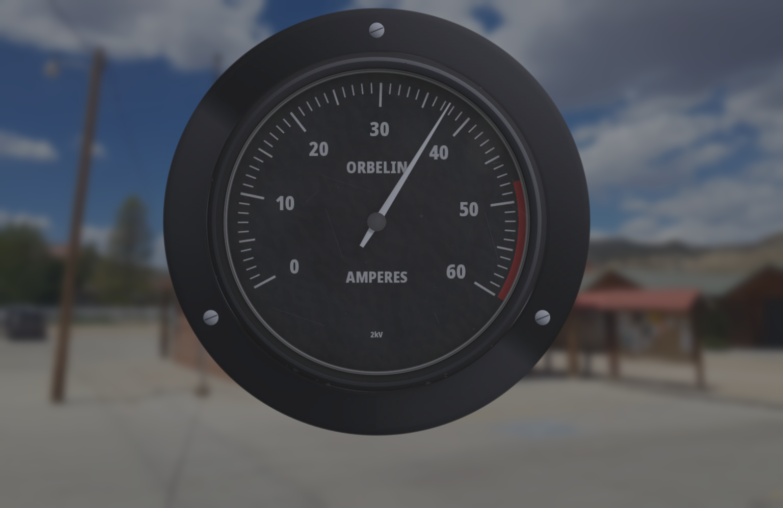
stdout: 37.5
